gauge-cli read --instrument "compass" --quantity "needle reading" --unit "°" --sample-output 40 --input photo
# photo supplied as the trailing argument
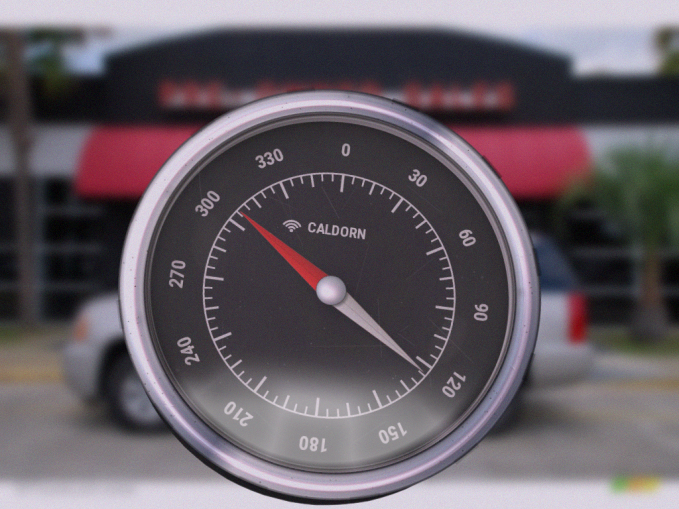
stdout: 305
